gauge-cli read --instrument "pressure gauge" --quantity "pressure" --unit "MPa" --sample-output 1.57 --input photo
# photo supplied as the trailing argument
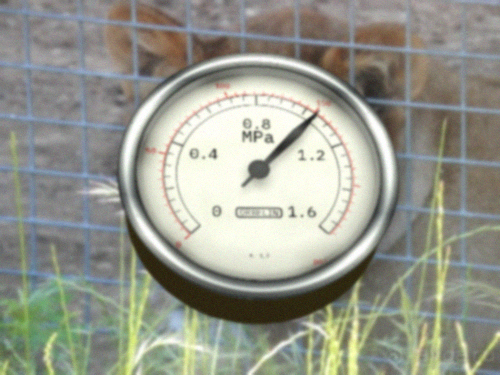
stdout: 1.05
